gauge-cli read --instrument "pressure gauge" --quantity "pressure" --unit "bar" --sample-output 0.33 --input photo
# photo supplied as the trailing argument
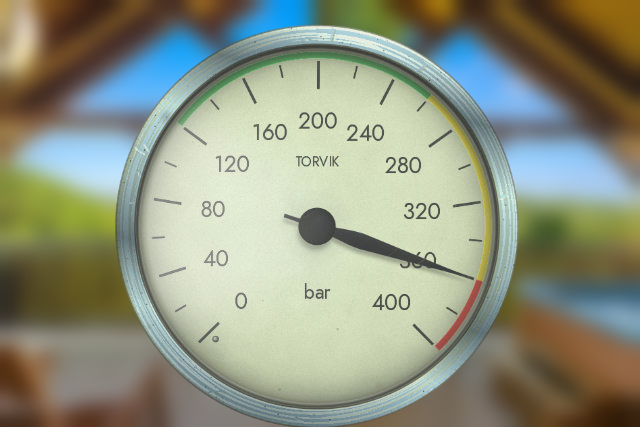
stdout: 360
